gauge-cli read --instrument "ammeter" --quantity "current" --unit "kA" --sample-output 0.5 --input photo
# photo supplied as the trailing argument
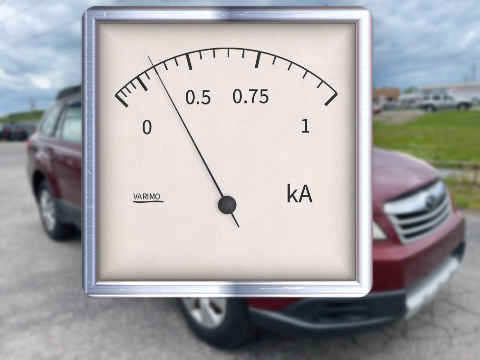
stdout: 0.35
